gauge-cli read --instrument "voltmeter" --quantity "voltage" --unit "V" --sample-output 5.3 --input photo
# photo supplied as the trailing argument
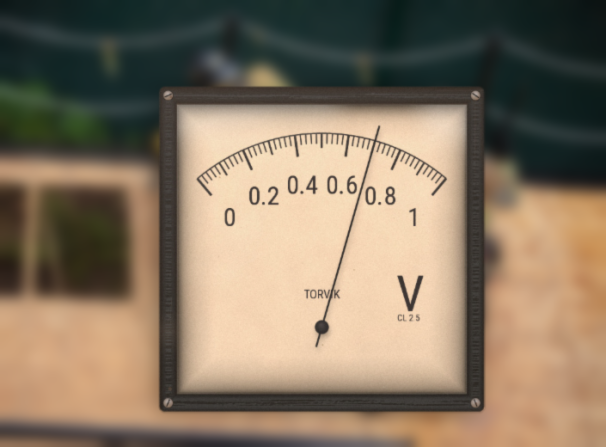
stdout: 0.7
